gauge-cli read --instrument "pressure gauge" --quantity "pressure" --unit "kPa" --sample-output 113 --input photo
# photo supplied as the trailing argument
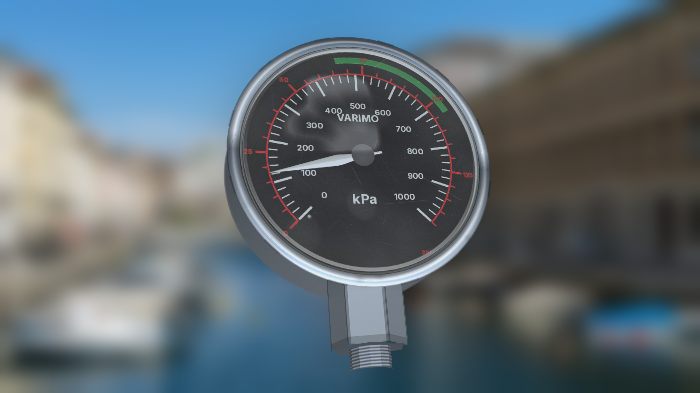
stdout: 120
